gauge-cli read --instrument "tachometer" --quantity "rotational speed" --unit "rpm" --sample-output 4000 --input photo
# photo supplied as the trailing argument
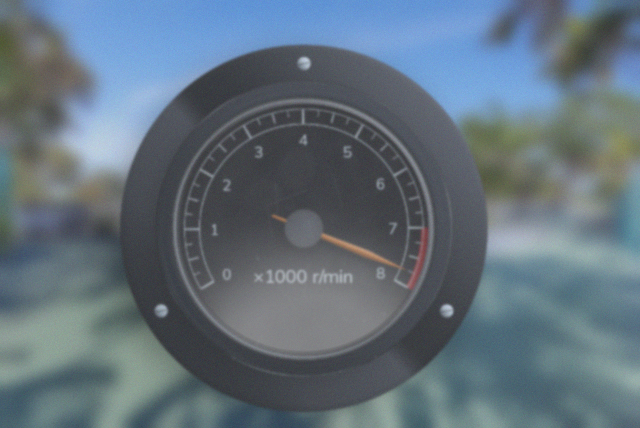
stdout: 7750
